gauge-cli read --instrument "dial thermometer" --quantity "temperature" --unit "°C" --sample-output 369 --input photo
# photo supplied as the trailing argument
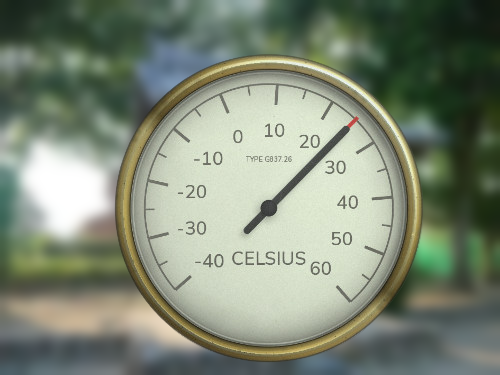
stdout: 25
